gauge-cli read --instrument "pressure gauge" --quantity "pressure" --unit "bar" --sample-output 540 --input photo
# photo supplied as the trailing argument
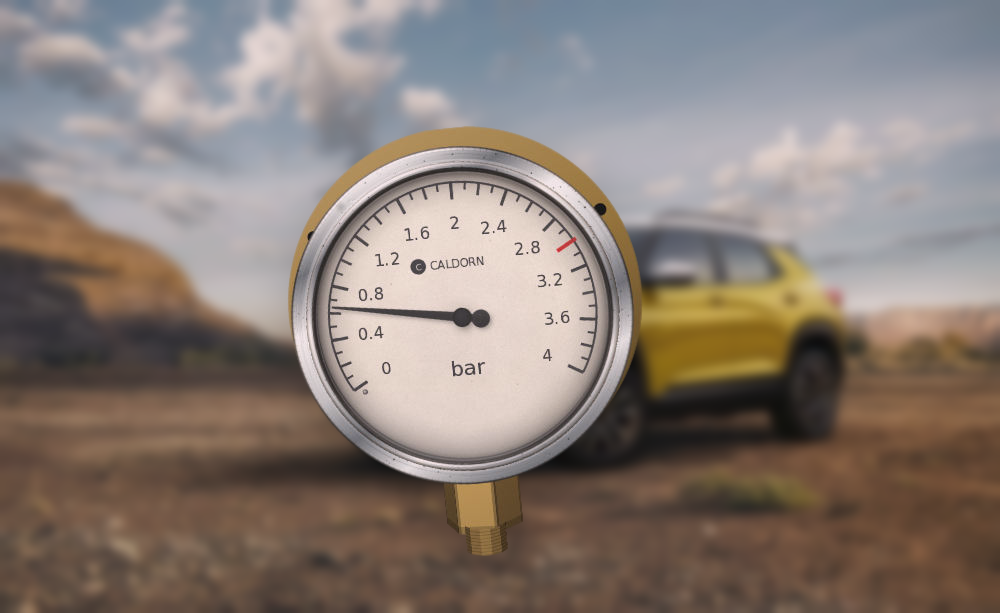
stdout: 0.65
